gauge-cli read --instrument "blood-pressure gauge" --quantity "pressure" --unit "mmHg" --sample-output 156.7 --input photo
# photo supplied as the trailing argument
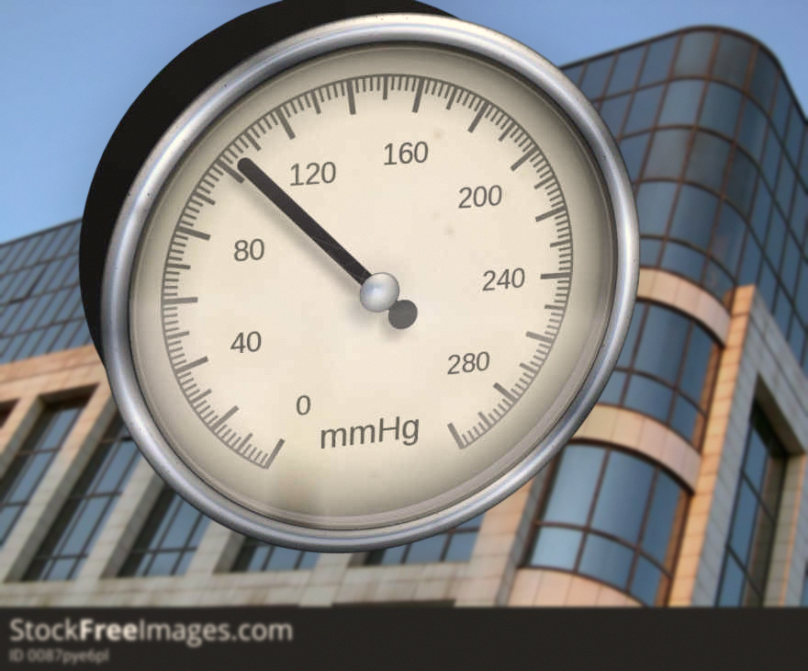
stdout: 104
